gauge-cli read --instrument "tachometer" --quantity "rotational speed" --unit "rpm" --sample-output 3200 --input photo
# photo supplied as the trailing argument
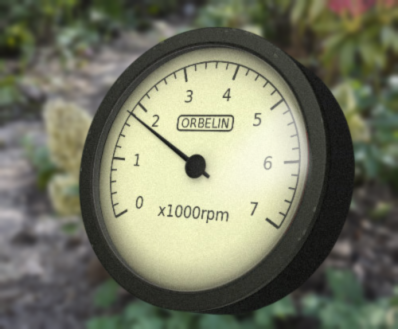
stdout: 1800
